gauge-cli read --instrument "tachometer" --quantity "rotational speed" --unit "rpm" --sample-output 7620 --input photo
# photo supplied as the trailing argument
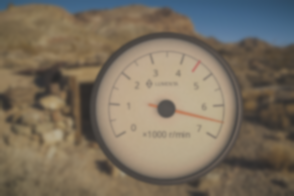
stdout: 6500
